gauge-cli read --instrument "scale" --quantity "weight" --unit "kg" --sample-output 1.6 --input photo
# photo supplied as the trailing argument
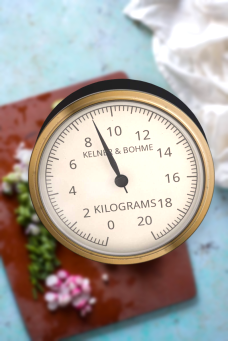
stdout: 9
